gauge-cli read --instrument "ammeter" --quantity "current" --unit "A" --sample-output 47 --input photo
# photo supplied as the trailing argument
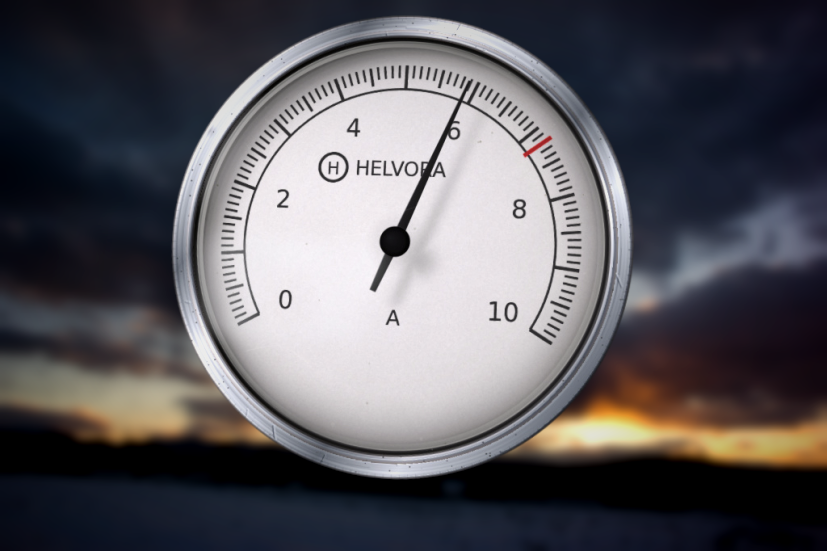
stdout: 5.9
